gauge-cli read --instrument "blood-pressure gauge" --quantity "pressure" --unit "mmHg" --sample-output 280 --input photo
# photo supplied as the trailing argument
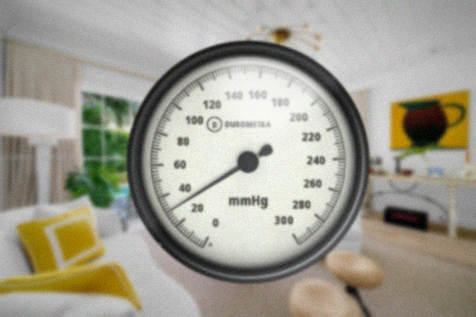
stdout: 30
